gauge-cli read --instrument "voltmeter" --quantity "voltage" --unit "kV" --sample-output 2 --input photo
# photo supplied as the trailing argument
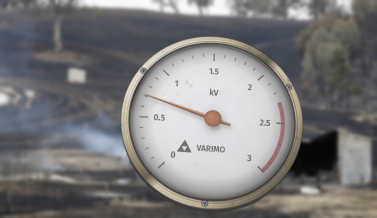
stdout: 0.7
